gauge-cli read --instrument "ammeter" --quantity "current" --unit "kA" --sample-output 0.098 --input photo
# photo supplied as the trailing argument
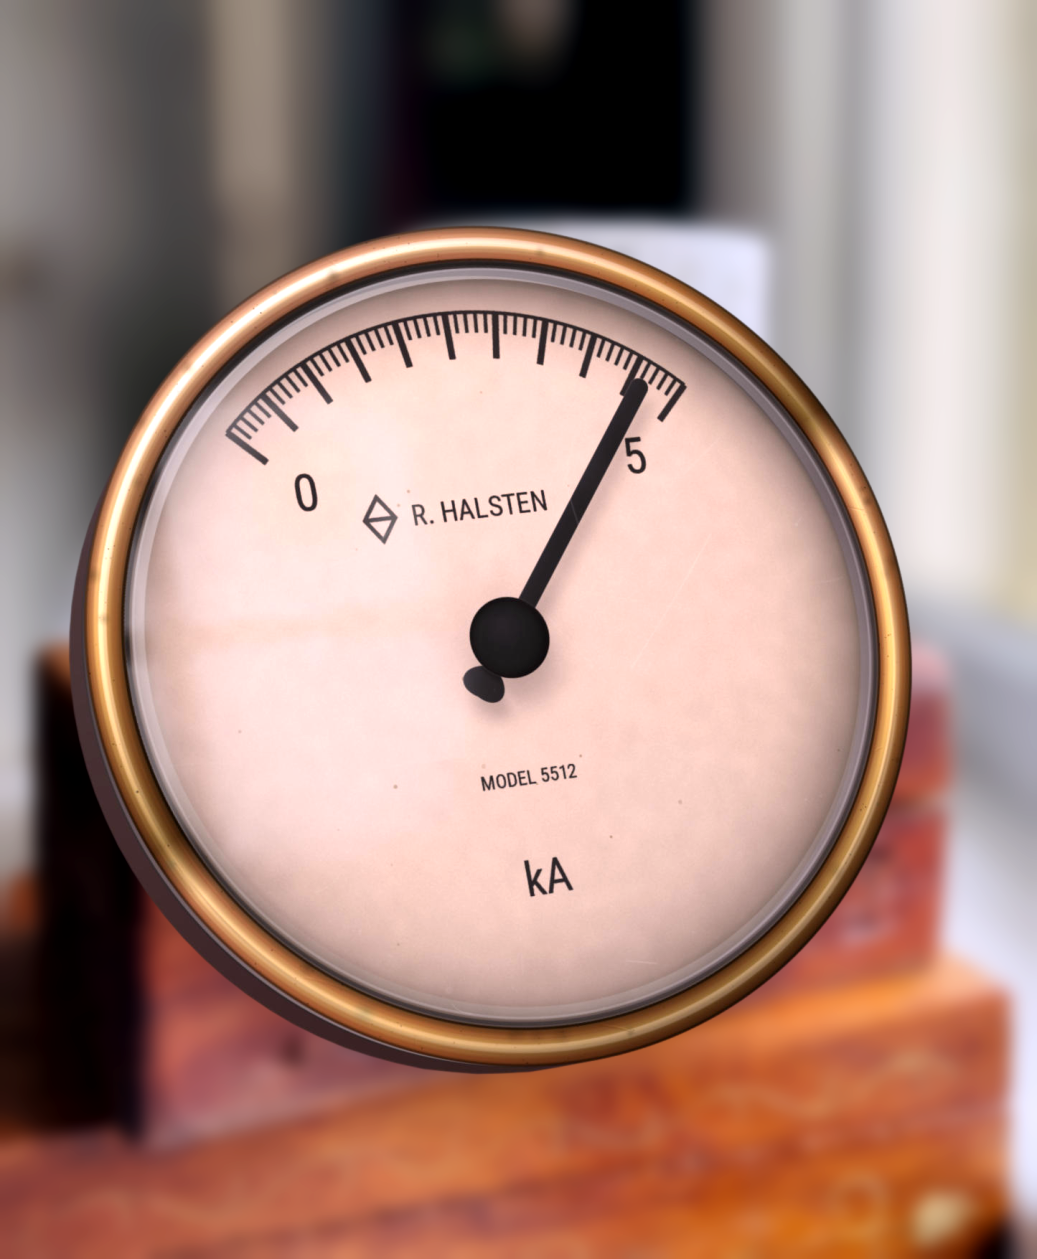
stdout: 4.6
